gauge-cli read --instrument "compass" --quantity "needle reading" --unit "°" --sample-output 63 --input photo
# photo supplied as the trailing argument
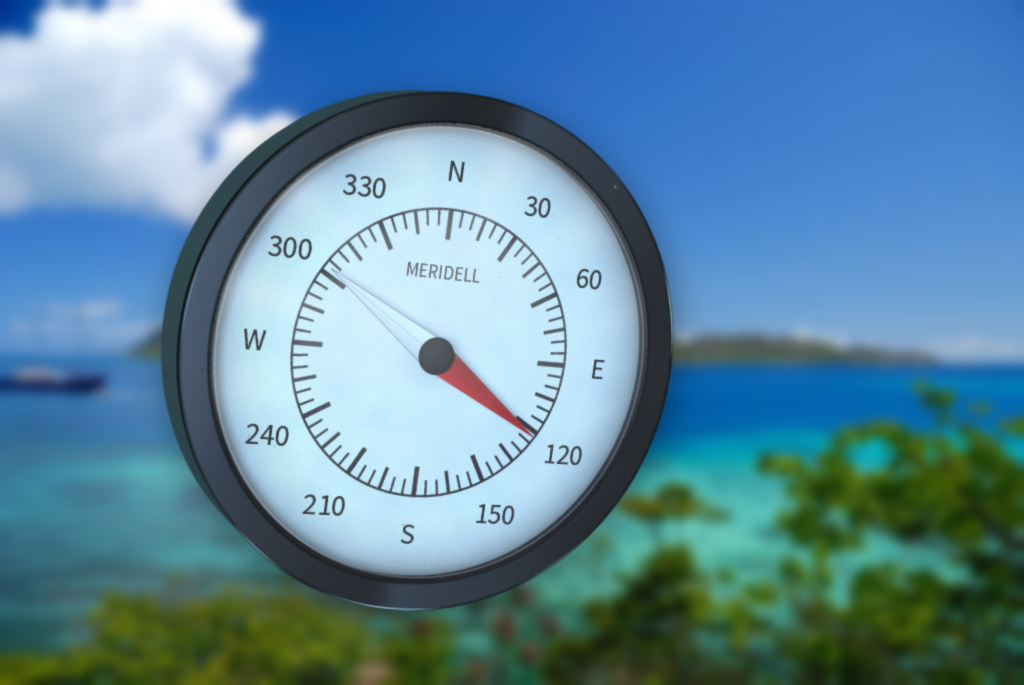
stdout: 122.5
